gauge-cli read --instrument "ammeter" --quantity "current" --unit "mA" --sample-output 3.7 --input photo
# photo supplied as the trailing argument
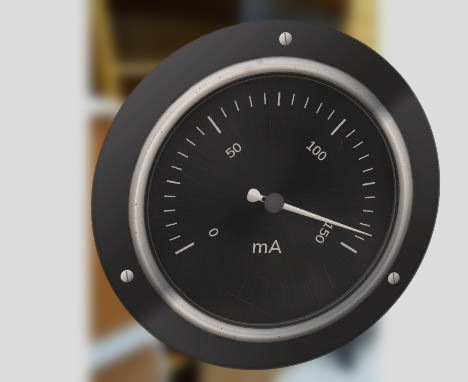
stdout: 142.5
